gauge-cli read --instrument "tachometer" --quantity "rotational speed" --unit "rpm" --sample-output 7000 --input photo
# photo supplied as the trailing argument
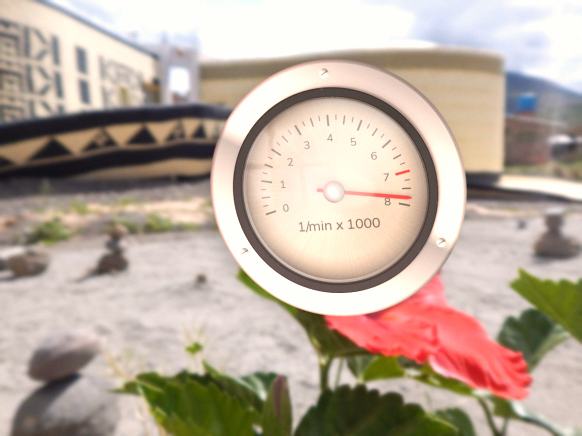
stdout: 7750
